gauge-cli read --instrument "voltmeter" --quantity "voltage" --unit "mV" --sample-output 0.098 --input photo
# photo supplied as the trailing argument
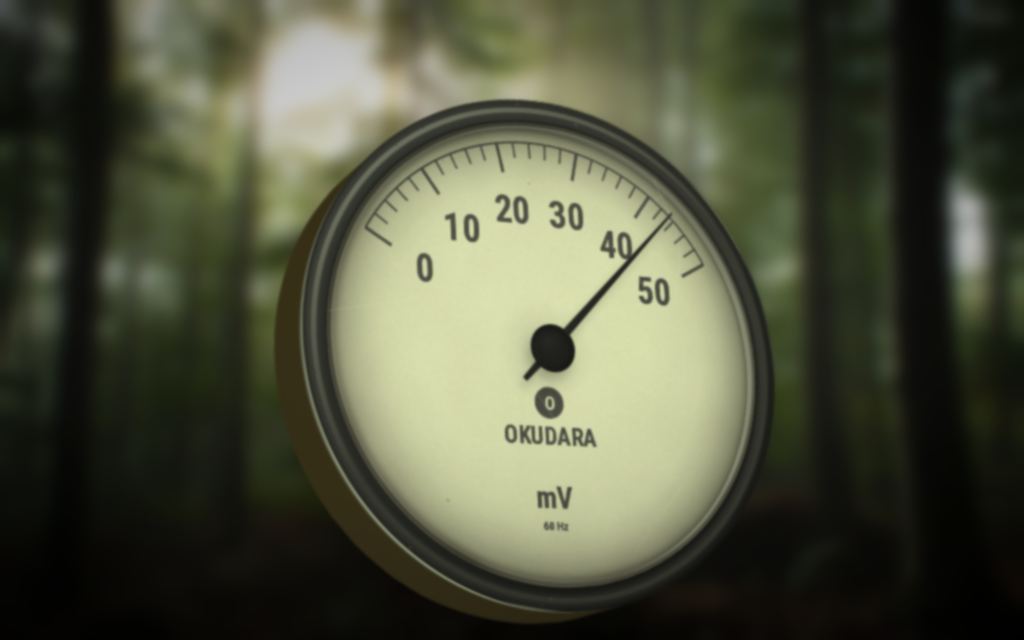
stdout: 43
